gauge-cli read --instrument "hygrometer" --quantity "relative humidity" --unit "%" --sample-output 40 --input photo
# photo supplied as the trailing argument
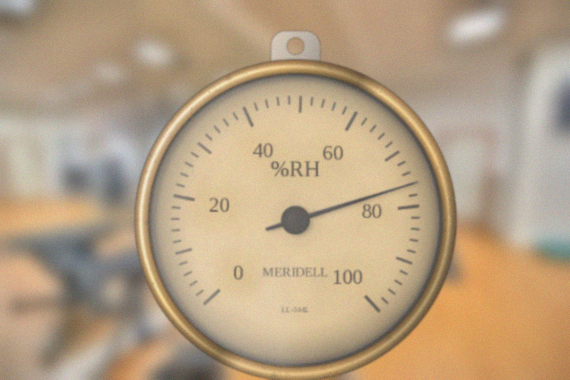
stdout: 76
